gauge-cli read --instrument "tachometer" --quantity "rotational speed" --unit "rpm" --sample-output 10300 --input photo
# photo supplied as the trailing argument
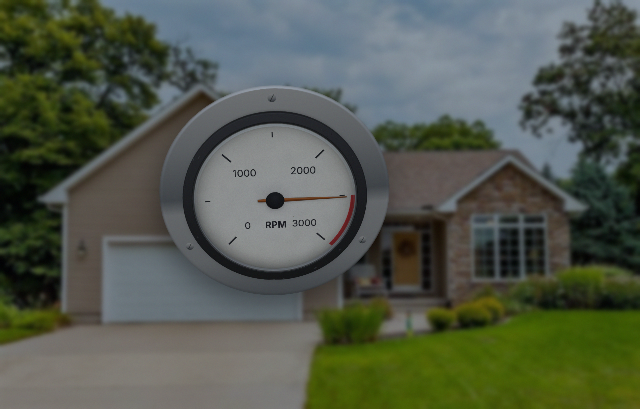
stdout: 2500
